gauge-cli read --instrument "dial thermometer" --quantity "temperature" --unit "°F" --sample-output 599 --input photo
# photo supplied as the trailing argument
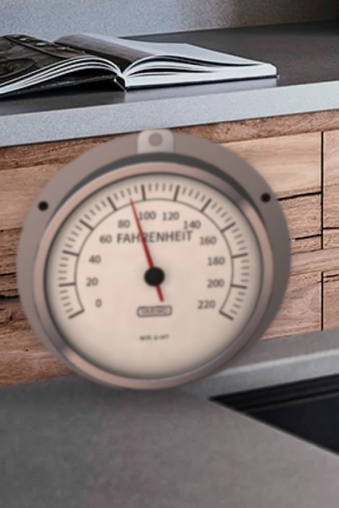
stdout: 92
